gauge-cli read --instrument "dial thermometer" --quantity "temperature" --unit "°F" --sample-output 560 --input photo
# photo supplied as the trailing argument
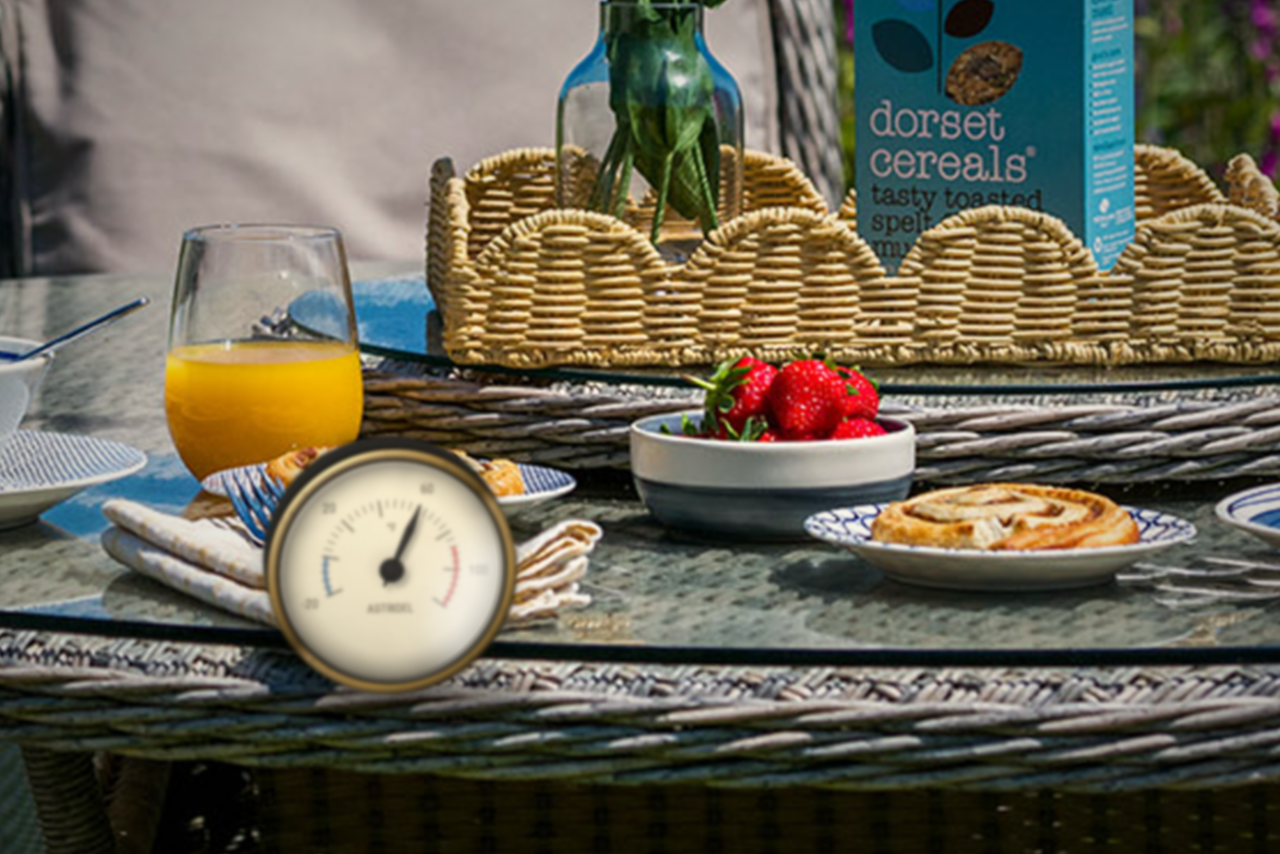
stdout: 60
